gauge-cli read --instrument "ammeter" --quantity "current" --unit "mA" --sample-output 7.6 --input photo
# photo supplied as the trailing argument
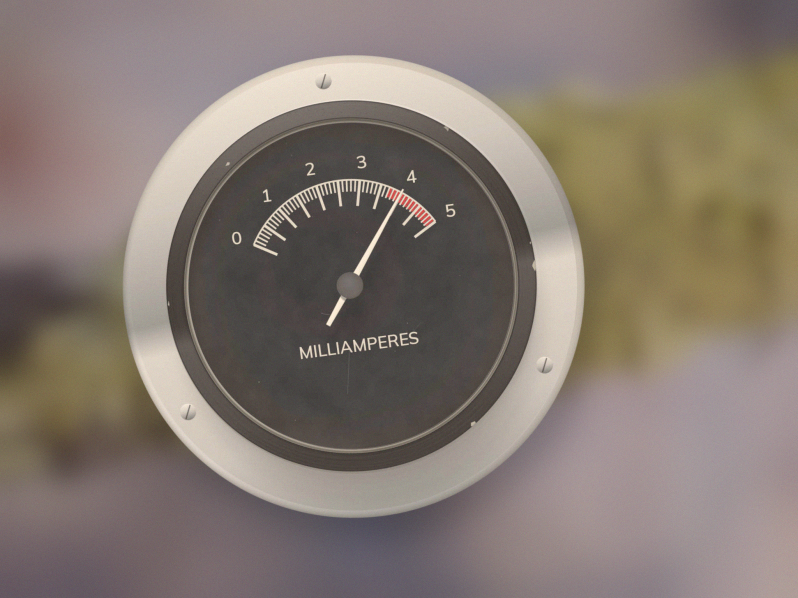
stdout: 4
